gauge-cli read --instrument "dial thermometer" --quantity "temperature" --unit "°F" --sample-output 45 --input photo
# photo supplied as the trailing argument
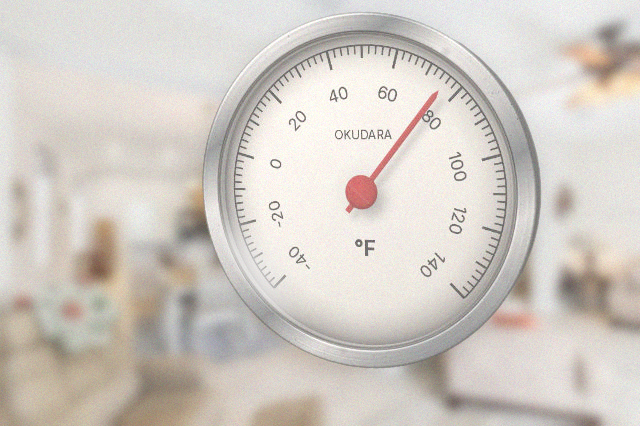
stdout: 76
